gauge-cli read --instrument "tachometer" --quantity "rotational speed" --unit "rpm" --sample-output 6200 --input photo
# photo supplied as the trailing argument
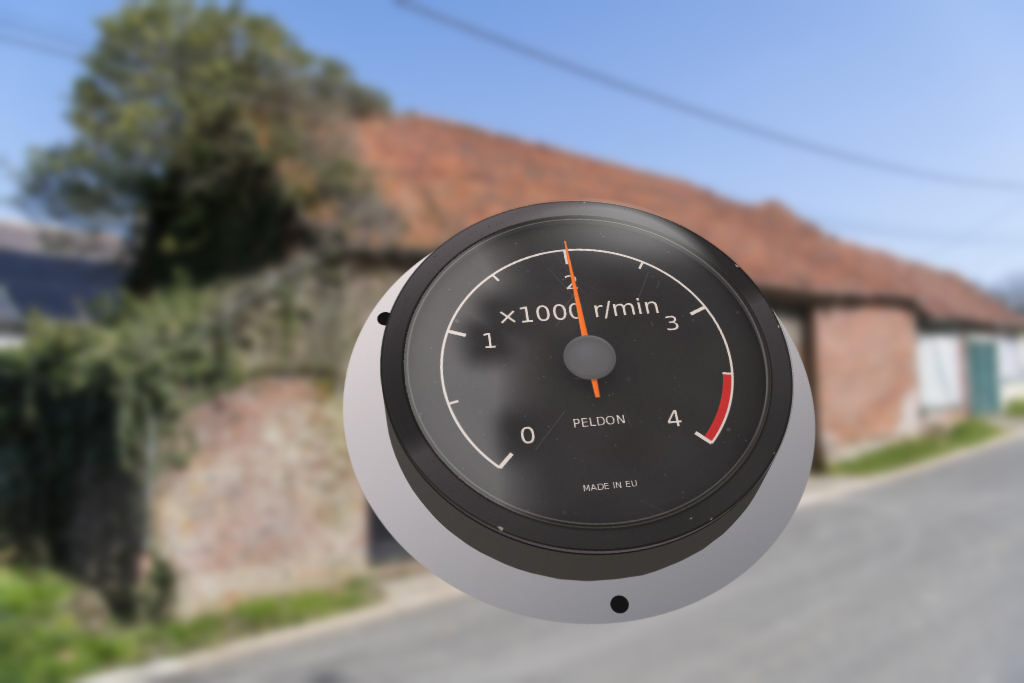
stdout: 2000
